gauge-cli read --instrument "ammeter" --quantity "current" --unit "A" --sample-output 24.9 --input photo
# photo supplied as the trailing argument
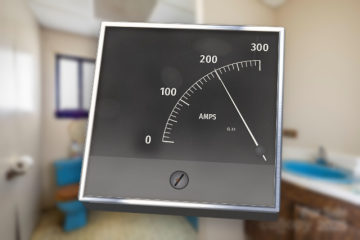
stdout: 200
